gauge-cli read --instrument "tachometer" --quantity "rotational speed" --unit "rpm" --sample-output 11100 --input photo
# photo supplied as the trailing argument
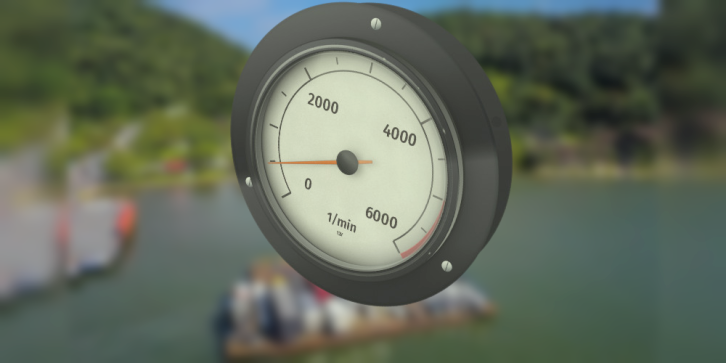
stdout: 500
